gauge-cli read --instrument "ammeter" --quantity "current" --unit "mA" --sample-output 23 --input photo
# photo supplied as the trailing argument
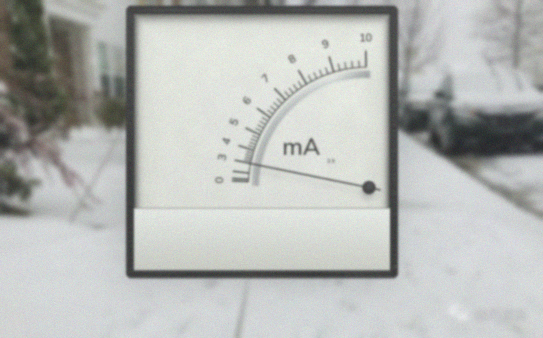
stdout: 3
